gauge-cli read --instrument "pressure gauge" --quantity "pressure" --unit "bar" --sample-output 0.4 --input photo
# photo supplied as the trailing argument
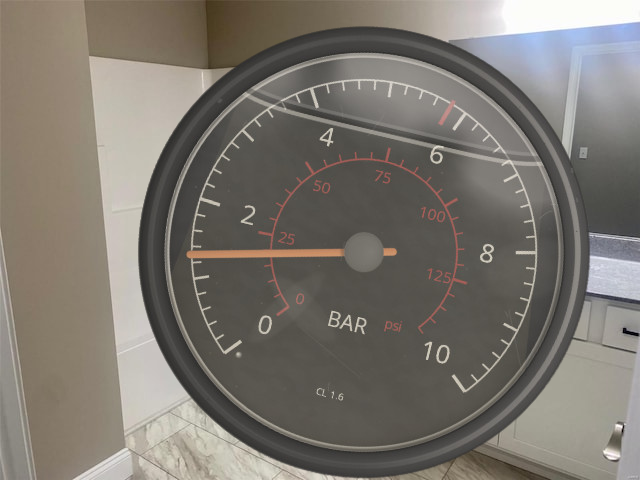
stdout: 1.3
